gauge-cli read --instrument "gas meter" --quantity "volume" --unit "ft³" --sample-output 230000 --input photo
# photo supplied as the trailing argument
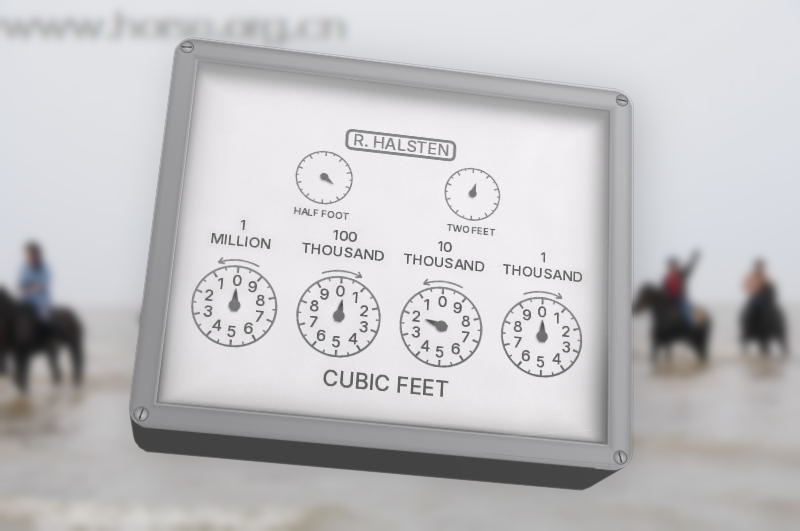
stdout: 2000
